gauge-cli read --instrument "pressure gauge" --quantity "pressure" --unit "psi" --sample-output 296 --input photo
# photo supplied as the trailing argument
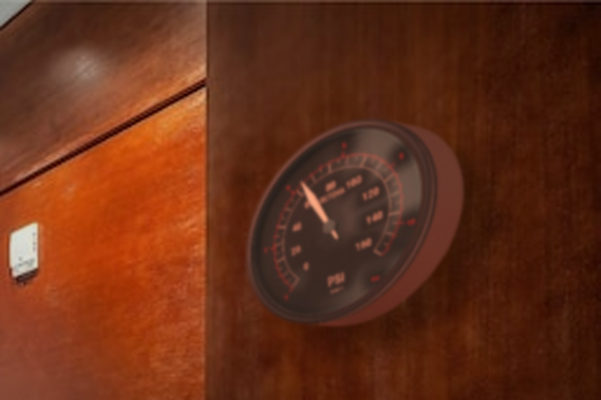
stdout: 65
